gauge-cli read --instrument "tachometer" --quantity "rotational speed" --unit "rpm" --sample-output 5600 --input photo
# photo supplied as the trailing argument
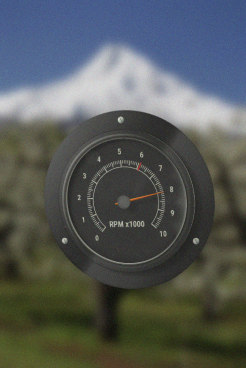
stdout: 8000
